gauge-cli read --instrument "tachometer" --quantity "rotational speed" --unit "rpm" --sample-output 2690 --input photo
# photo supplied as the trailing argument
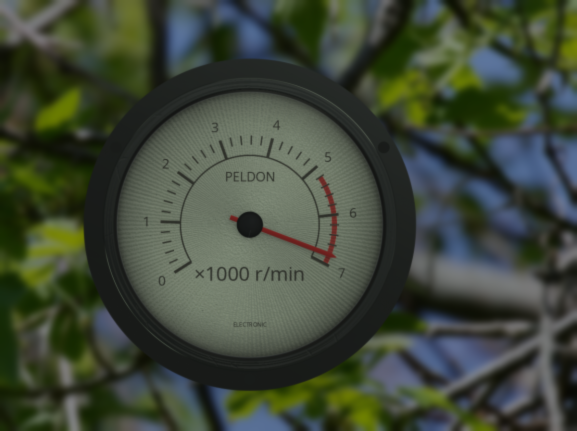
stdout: 6800
